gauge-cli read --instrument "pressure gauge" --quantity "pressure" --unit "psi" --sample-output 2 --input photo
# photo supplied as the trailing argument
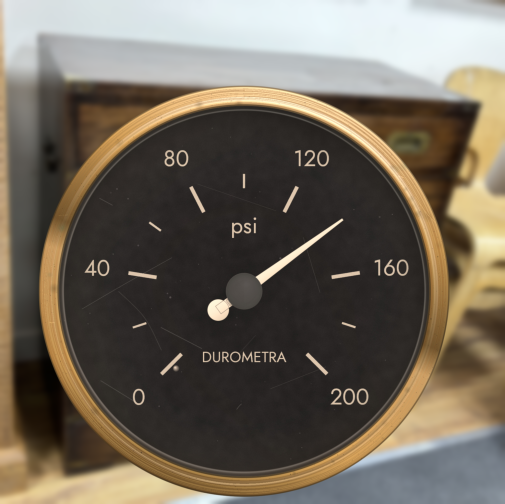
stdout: 140
